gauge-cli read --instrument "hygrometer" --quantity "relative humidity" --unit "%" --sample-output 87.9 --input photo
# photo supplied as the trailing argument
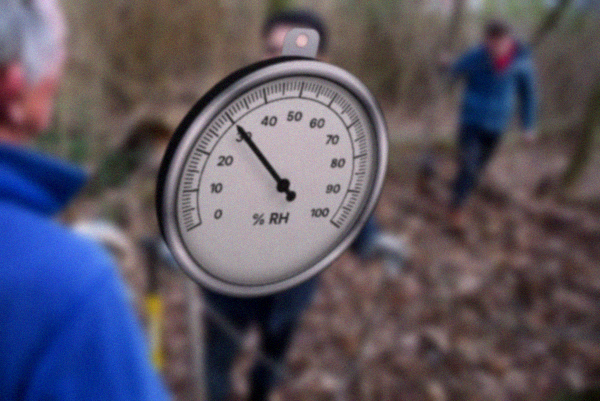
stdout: 30
